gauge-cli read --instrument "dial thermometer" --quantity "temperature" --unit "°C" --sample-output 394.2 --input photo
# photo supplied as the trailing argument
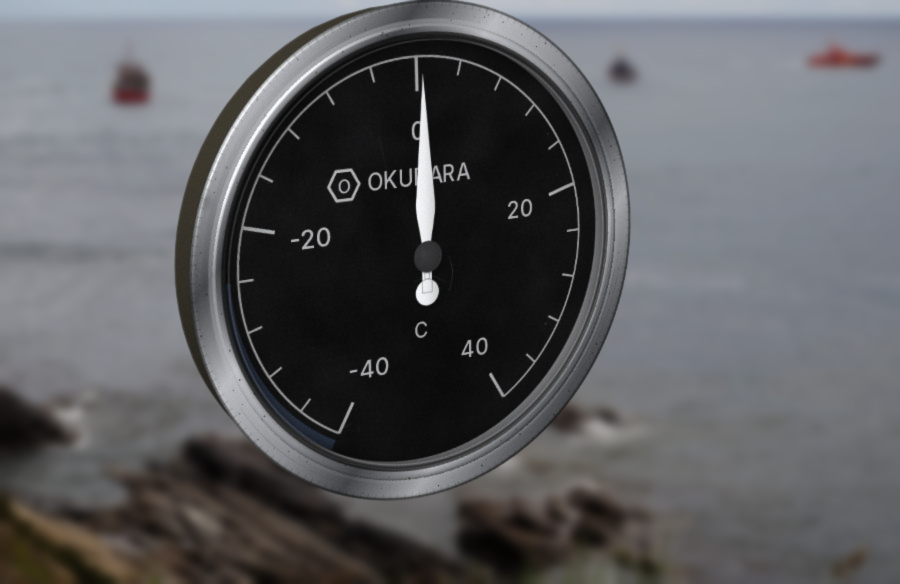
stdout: 0
